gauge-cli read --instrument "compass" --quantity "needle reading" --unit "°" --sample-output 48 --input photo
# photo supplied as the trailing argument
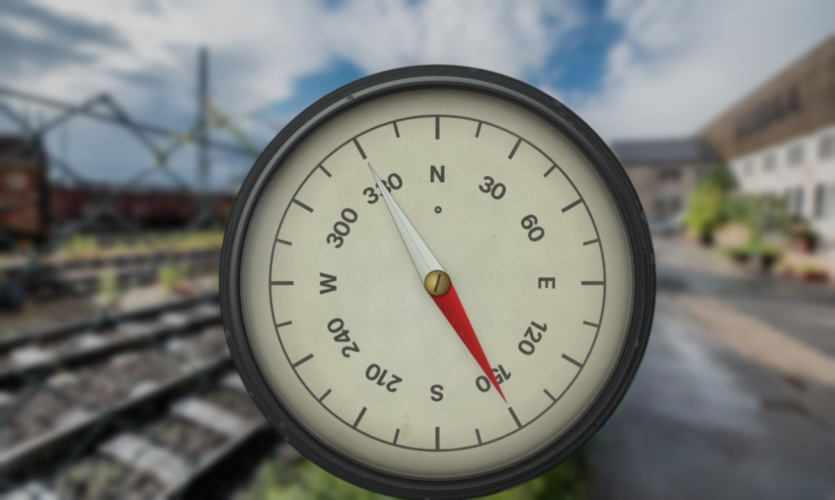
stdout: 150
